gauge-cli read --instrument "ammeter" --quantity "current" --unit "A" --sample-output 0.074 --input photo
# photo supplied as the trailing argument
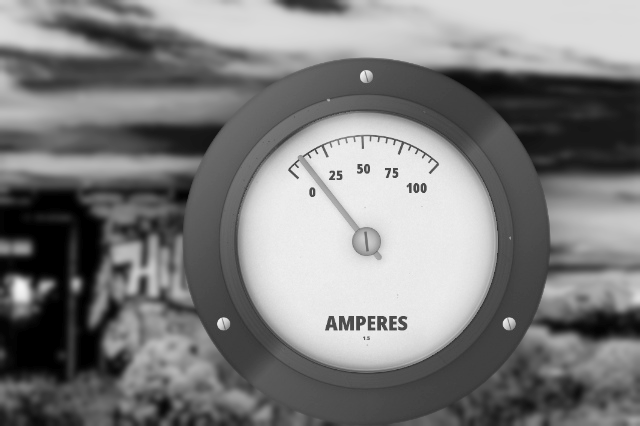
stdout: 10
